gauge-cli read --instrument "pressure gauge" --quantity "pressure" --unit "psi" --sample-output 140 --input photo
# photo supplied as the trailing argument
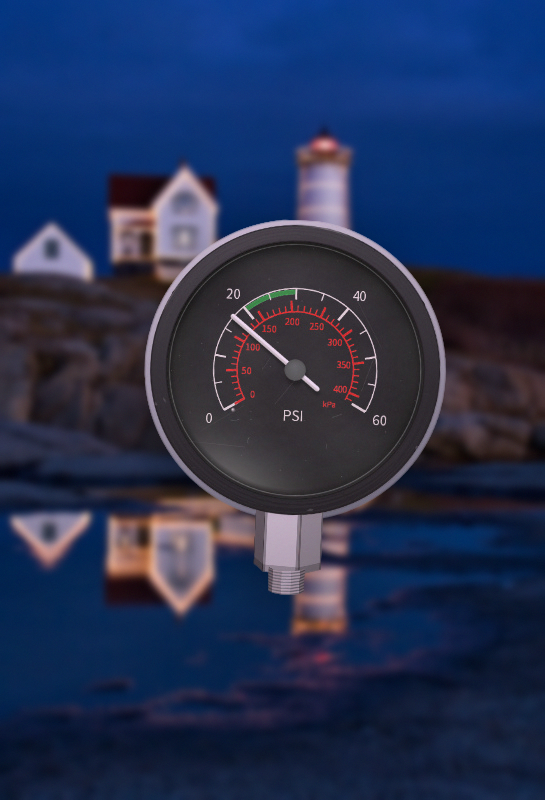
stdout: 17.5
